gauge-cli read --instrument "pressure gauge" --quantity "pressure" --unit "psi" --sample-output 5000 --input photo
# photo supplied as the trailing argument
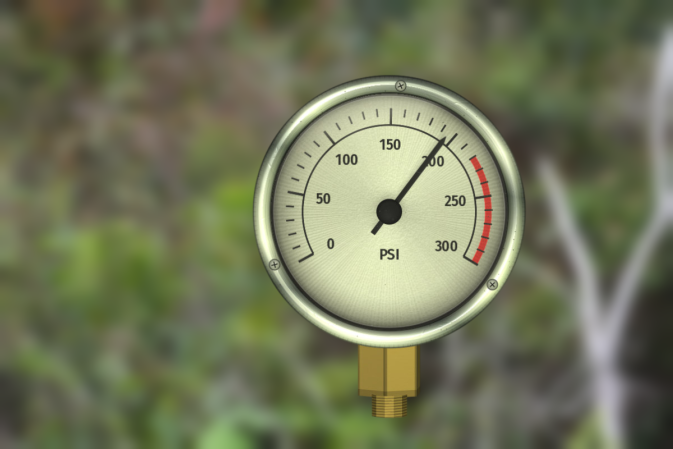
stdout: 195
